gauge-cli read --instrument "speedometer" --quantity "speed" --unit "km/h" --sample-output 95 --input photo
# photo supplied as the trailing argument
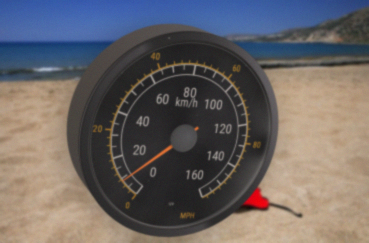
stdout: 10
